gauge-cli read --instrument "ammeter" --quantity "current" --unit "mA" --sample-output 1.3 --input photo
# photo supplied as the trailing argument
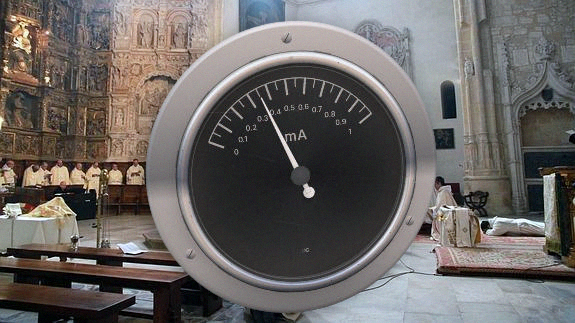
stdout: 0.35
